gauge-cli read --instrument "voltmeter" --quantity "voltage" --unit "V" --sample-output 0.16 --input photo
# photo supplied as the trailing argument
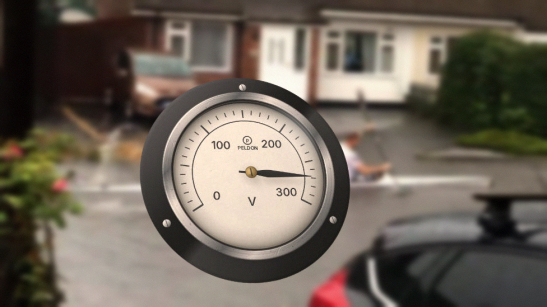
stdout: 270
